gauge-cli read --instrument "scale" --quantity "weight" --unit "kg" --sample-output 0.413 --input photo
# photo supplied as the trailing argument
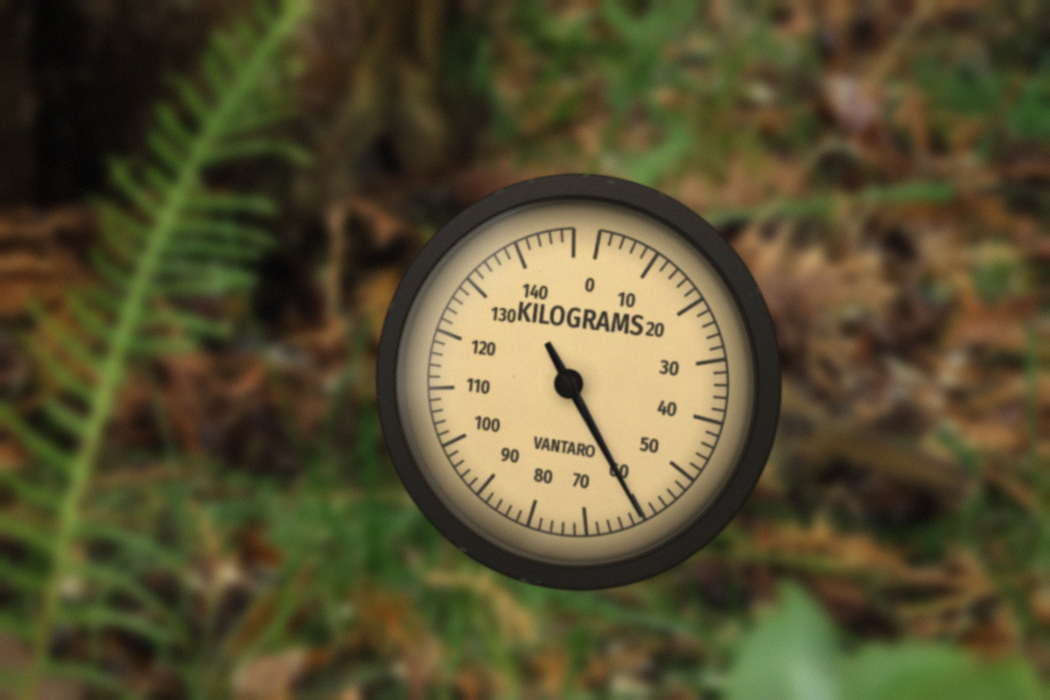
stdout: 60
